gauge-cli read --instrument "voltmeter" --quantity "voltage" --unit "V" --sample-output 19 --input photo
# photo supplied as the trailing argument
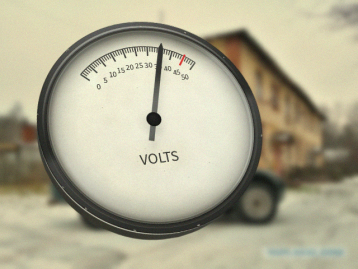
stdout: 35
